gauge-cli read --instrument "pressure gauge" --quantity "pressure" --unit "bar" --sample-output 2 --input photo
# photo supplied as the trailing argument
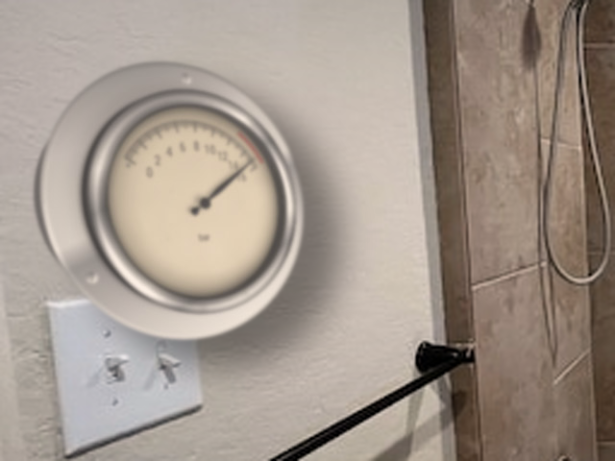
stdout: 15
